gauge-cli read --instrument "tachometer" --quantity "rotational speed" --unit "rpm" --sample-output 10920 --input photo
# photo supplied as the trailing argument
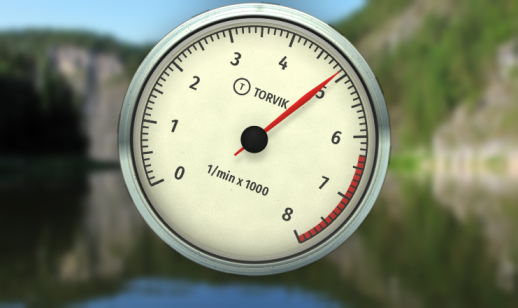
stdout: 4900
